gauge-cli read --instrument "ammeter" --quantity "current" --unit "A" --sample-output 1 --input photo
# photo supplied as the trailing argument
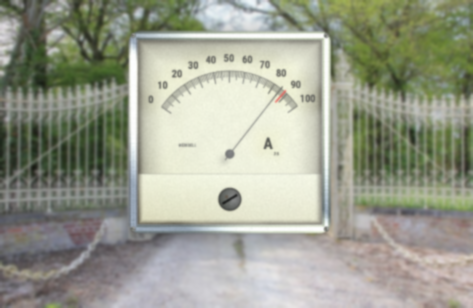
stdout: 85
